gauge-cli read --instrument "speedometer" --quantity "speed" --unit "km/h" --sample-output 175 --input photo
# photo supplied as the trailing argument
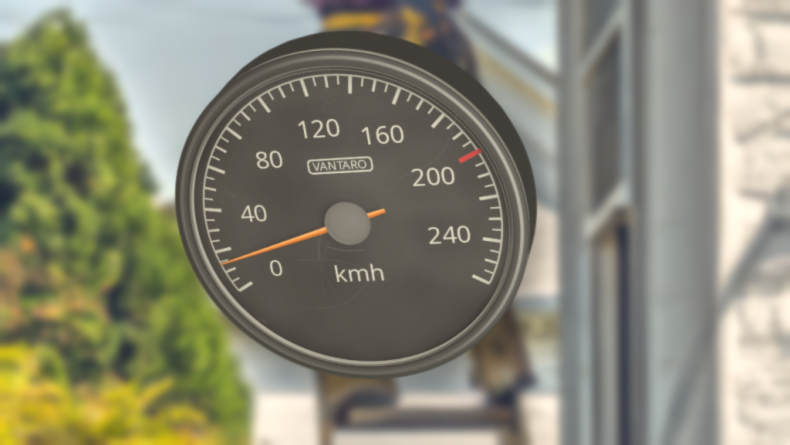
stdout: 15
